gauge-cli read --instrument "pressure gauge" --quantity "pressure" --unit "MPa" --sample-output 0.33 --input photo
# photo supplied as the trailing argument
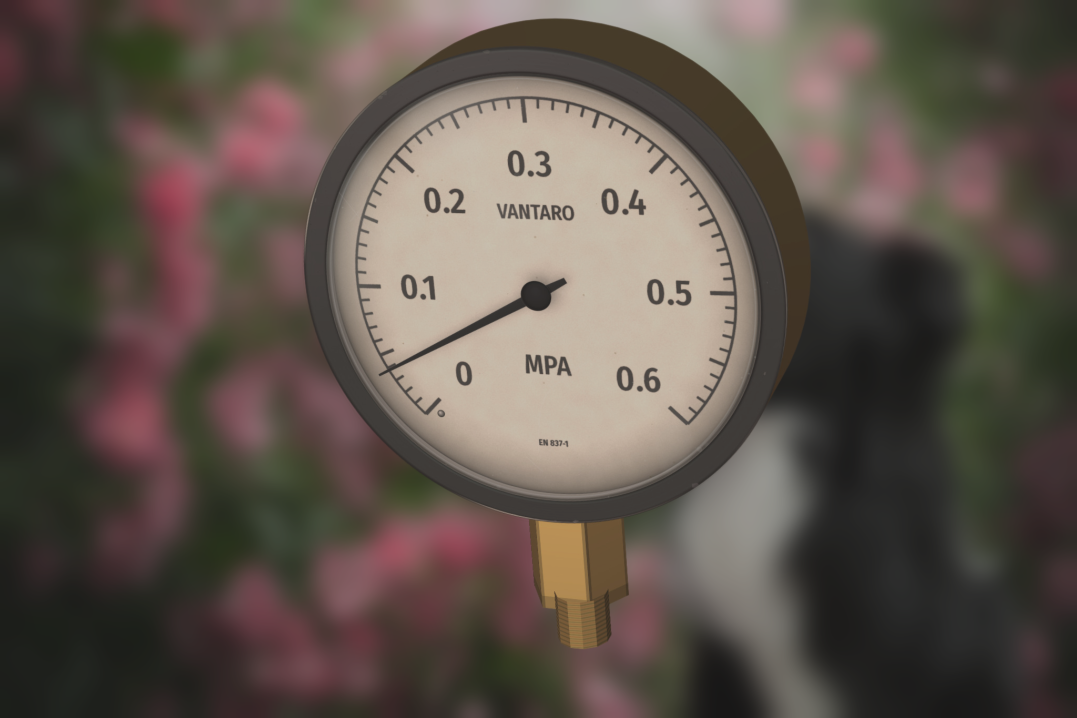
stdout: 0.04
